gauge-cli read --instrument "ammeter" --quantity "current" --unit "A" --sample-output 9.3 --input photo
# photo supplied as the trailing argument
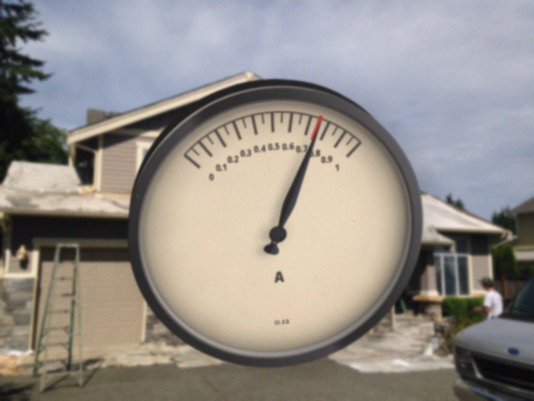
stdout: 0.75
